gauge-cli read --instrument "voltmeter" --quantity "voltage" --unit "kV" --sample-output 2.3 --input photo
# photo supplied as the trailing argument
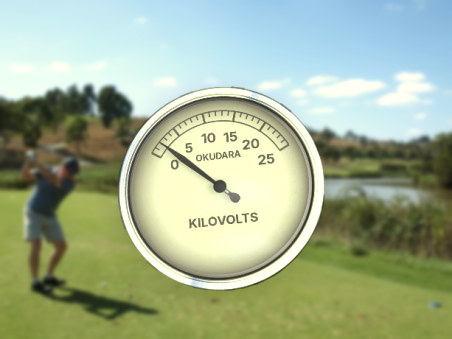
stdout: 2
